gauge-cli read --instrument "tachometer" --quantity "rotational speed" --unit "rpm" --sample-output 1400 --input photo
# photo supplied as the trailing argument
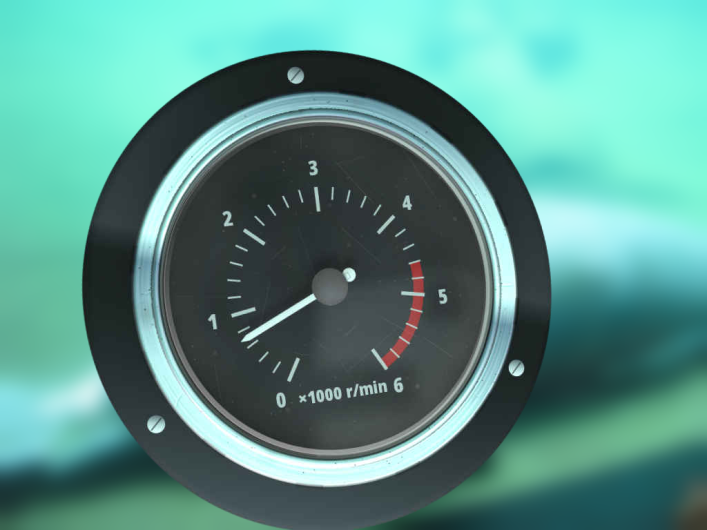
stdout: 700
